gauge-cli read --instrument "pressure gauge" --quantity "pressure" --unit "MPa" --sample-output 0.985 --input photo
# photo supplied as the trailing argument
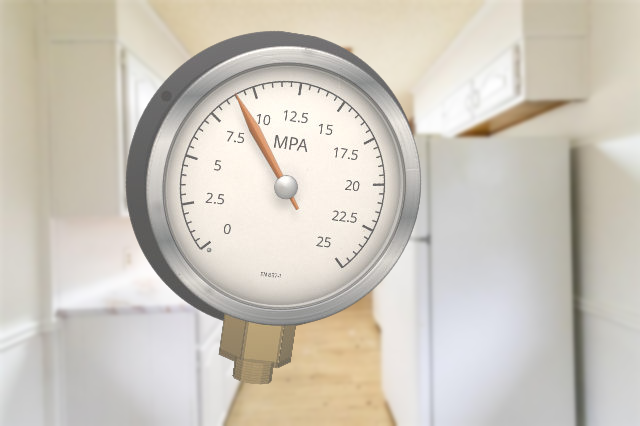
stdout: 9
